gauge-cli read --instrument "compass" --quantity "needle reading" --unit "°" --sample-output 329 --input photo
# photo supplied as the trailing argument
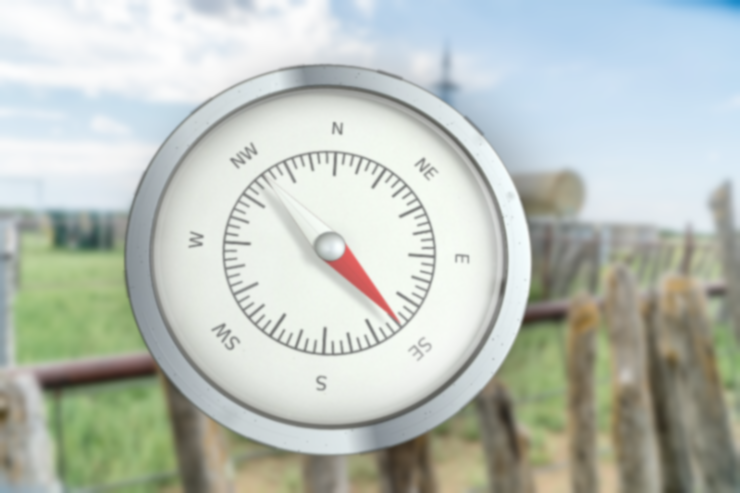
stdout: 135
